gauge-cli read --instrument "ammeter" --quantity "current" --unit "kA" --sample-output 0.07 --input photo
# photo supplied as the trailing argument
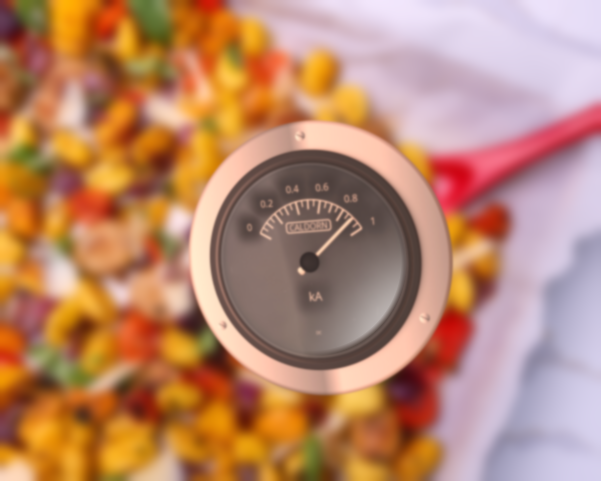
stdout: 0.9
